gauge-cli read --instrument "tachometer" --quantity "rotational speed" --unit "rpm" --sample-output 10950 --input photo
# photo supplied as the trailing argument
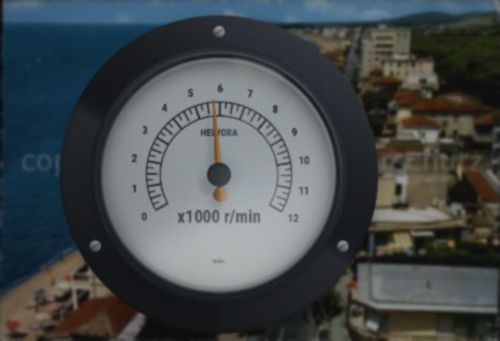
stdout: 5750
